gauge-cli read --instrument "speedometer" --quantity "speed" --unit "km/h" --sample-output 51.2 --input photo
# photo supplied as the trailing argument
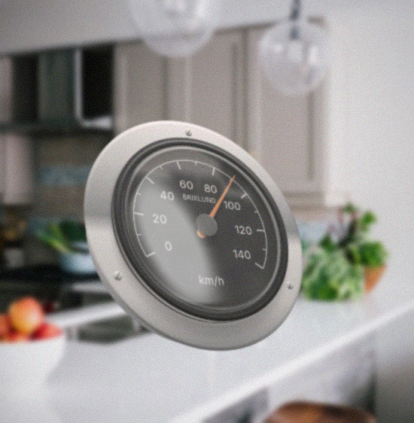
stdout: 90
